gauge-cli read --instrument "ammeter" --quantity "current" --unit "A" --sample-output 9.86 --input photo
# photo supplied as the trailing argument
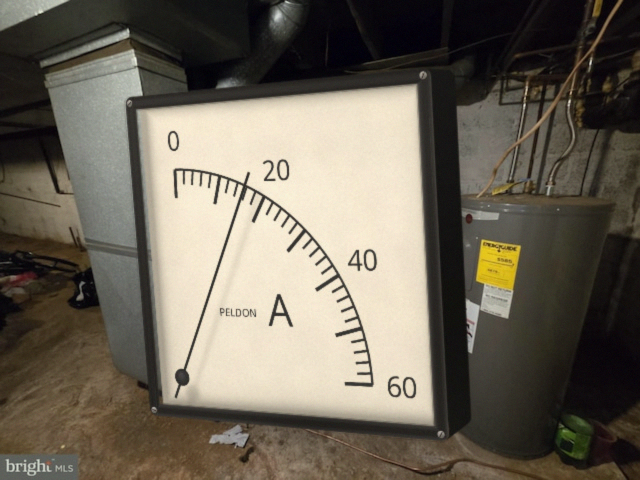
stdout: 16
